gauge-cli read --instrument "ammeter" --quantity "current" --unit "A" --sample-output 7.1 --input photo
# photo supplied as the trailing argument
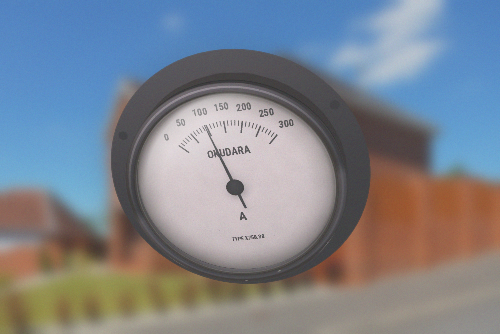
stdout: 100
